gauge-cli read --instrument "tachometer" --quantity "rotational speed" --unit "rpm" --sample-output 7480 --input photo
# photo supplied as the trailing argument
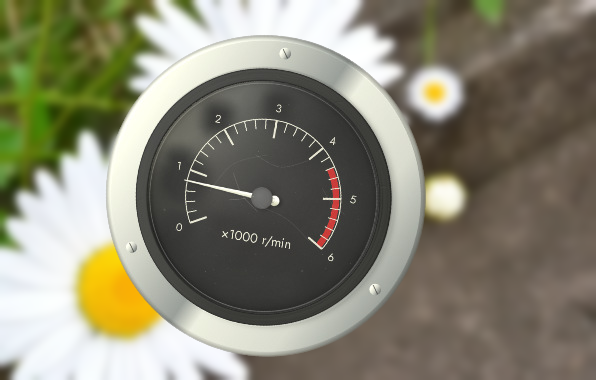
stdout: 800
